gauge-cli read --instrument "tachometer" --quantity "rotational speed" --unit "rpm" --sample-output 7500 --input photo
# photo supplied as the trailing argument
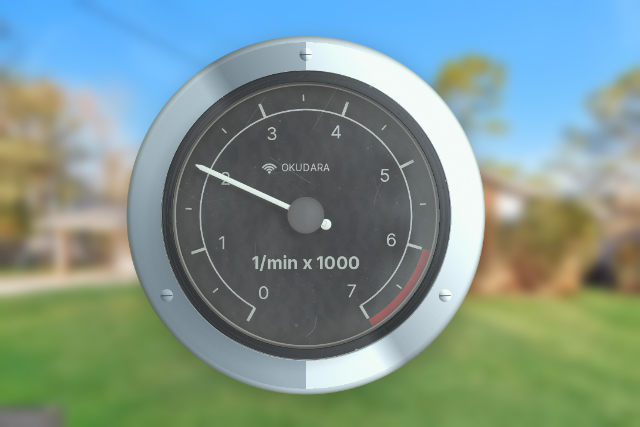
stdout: 2000
